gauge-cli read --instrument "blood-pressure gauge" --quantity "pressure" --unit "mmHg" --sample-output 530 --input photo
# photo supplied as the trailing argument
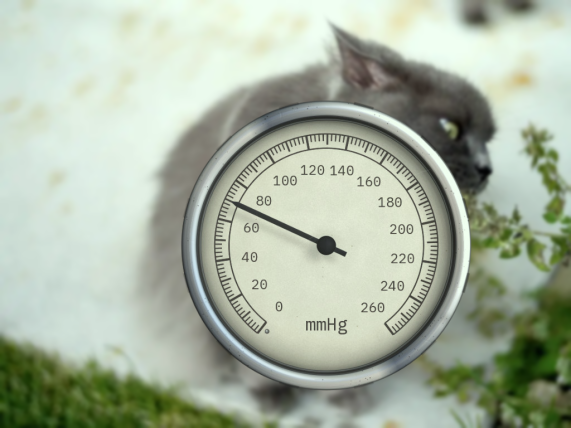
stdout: 70
